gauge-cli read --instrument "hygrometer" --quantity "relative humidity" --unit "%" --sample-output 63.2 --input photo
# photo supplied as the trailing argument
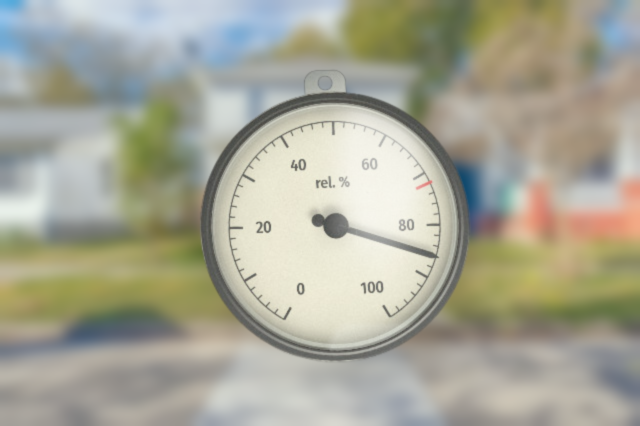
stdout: 86
